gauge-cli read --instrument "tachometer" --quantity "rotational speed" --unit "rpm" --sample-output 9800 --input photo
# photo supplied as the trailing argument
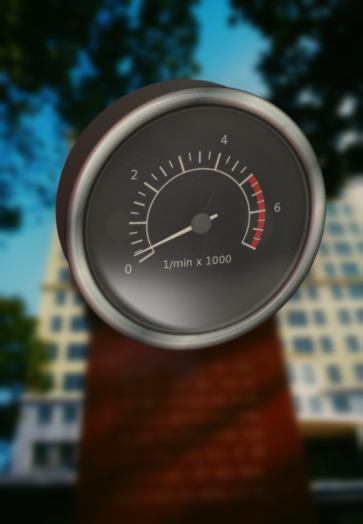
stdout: 250
